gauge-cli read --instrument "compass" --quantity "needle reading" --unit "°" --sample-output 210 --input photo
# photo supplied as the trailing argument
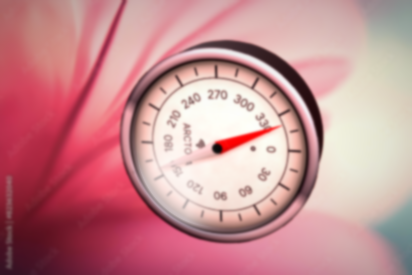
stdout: 337.5
